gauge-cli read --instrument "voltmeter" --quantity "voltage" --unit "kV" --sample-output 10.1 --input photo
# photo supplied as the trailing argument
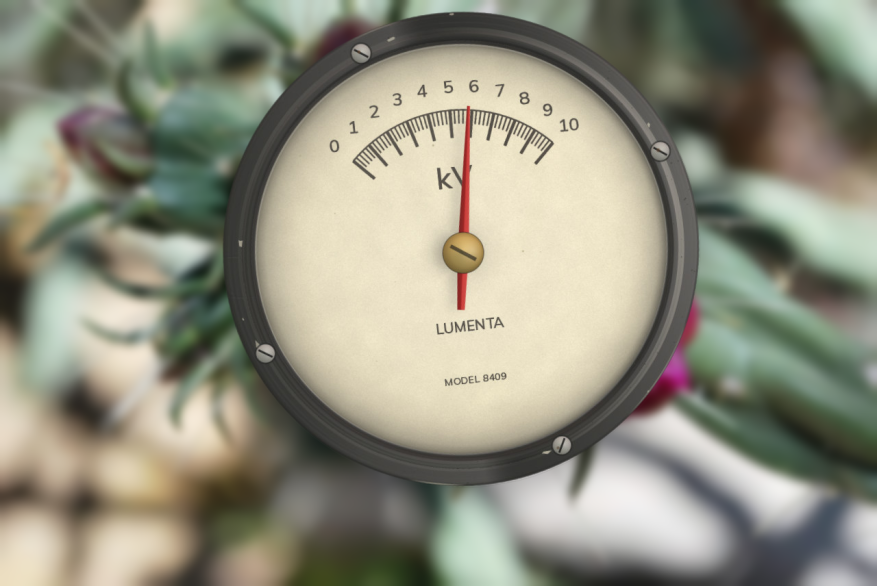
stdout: 5.8
